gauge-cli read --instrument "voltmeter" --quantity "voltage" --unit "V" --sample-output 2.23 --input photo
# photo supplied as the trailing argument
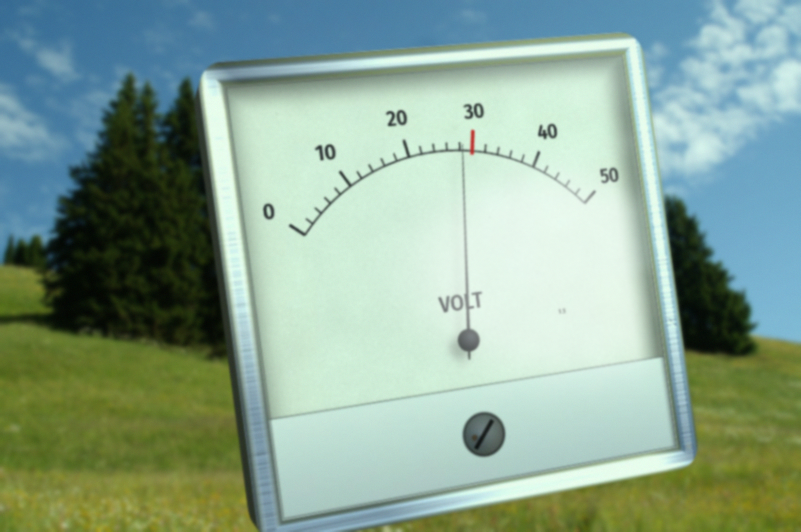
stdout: 28
